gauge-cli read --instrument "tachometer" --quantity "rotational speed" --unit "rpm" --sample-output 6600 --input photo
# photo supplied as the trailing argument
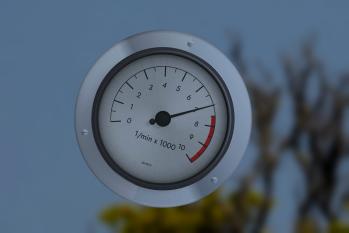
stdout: 7000
